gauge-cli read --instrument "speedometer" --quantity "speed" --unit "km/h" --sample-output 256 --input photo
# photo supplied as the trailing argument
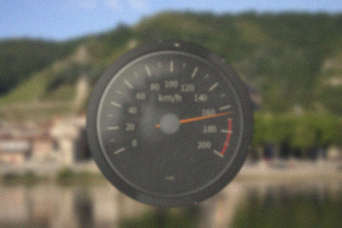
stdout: 165
